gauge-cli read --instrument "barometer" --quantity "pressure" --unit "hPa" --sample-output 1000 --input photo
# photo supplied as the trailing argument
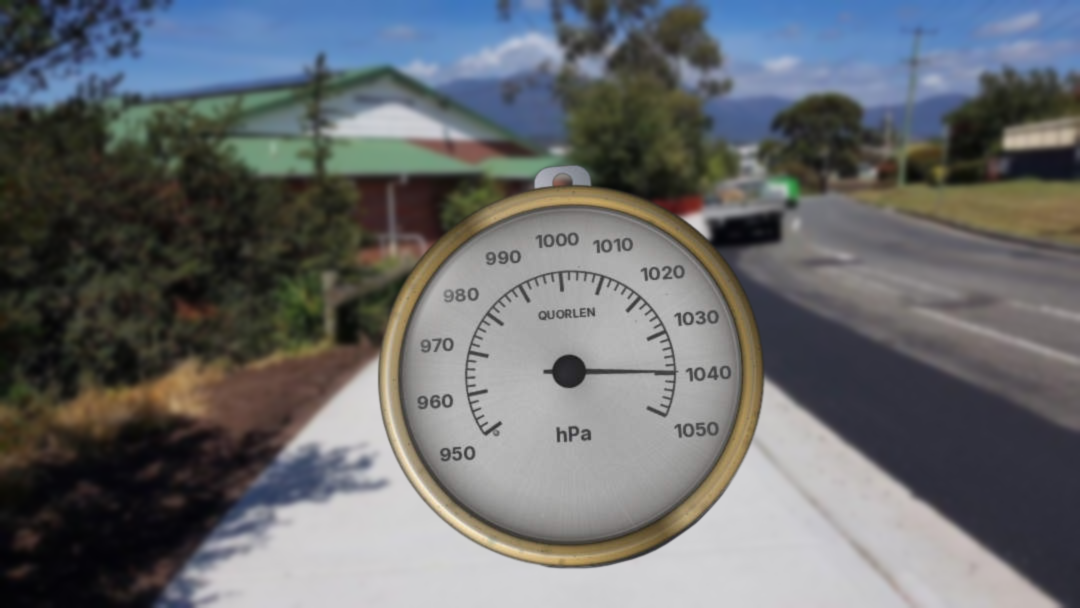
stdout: 1040
